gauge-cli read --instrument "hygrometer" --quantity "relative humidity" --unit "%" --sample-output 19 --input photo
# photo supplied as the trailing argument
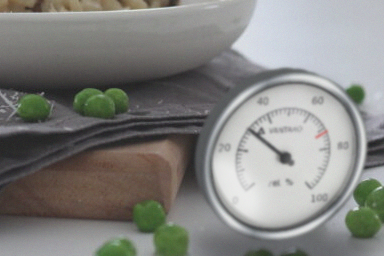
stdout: 30
